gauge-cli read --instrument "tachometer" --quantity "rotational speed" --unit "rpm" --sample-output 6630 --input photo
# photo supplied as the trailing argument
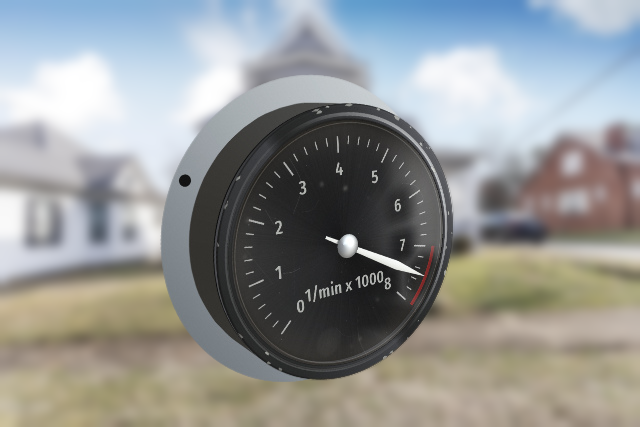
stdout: 7500
